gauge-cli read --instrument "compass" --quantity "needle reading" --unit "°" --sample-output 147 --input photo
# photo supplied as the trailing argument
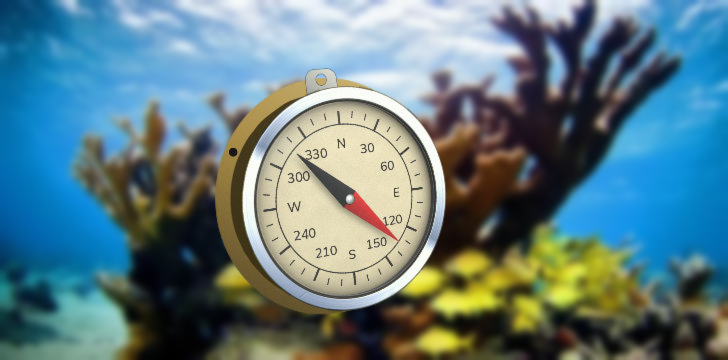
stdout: 135
